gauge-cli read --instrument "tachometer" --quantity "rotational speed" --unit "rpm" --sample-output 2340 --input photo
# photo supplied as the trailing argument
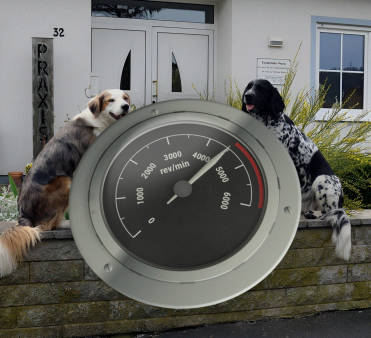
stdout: 4500
